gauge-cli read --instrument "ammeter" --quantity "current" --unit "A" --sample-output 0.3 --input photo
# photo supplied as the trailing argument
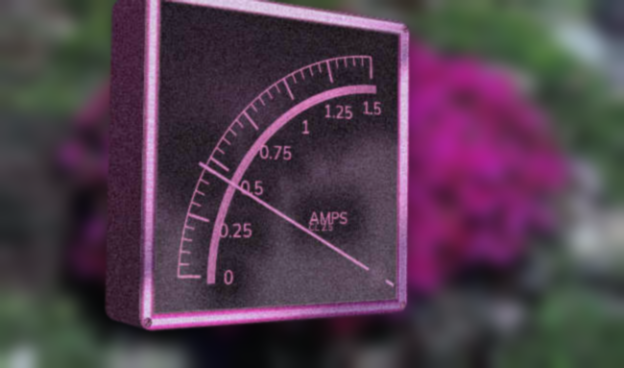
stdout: 0.45
